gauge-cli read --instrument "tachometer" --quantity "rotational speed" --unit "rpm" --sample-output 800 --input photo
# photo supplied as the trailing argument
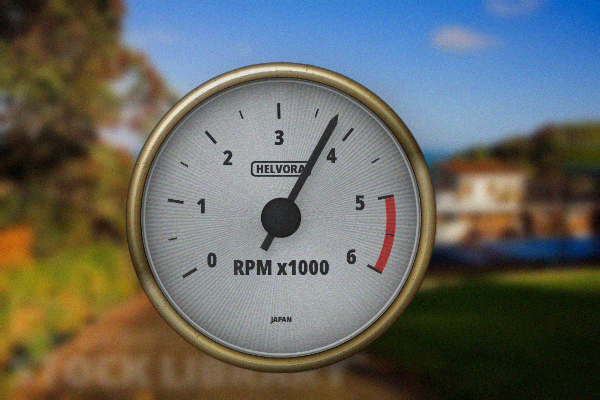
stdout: 3750
